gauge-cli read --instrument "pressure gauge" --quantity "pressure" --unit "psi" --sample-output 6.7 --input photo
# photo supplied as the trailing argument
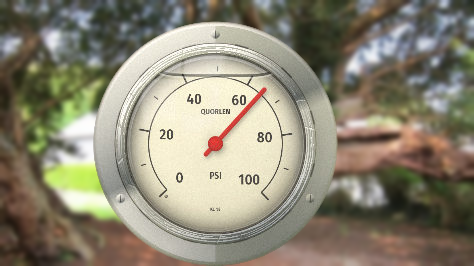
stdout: 65
